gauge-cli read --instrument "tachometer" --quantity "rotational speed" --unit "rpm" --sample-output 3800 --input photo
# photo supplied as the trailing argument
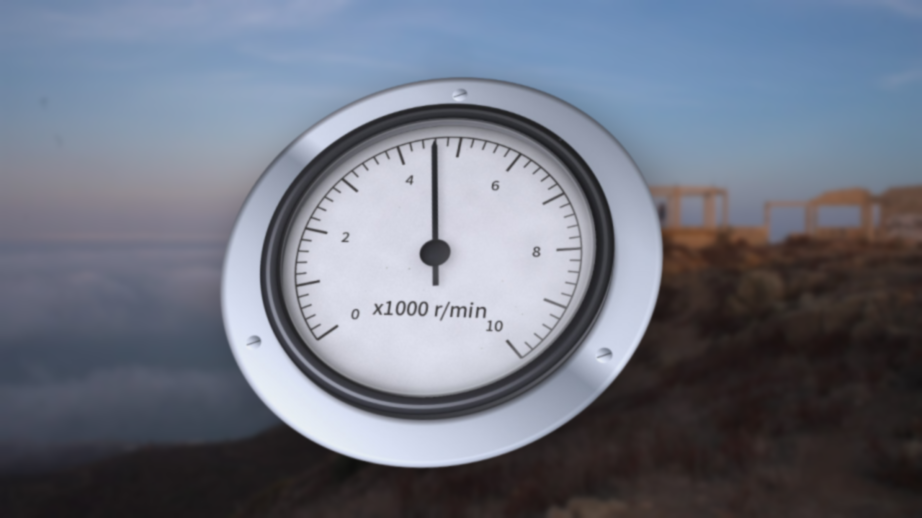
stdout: 4600
